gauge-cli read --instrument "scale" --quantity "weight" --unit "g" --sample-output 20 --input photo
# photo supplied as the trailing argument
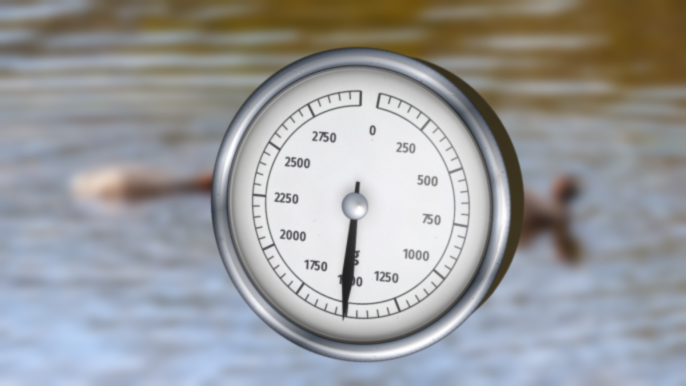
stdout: 1500
